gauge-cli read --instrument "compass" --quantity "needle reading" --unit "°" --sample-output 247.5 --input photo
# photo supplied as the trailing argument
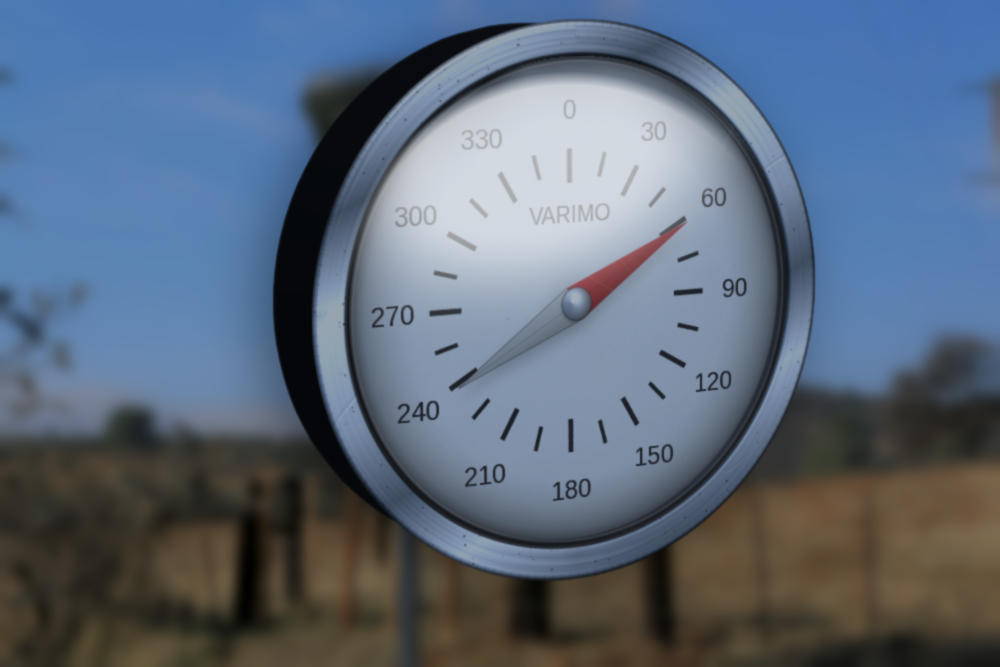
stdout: 60
